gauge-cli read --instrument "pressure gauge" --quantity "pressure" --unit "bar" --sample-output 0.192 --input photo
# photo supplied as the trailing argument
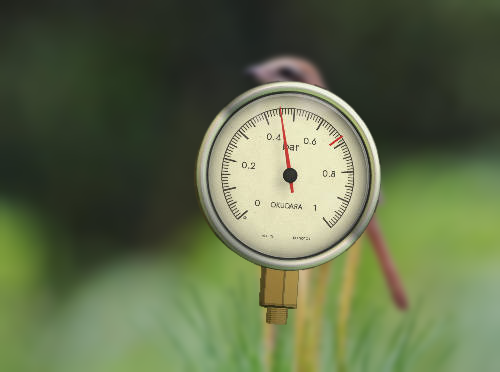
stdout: 0.45
